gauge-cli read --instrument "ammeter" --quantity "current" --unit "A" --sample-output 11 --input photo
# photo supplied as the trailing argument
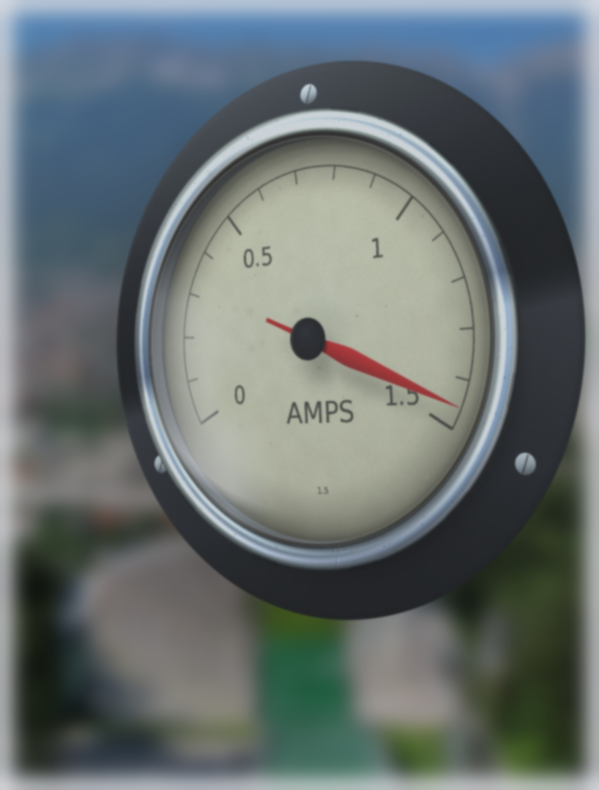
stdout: 1.45
